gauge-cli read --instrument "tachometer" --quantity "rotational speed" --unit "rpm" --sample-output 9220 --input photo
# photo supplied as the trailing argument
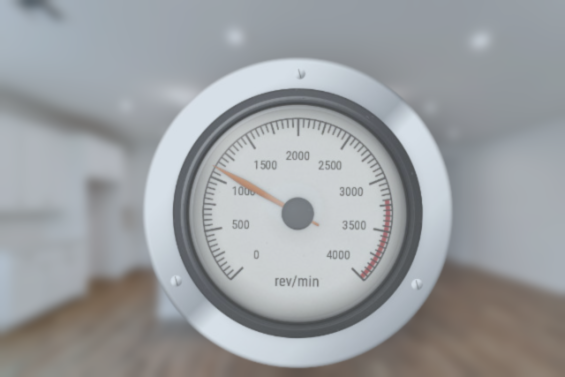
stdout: 1100
